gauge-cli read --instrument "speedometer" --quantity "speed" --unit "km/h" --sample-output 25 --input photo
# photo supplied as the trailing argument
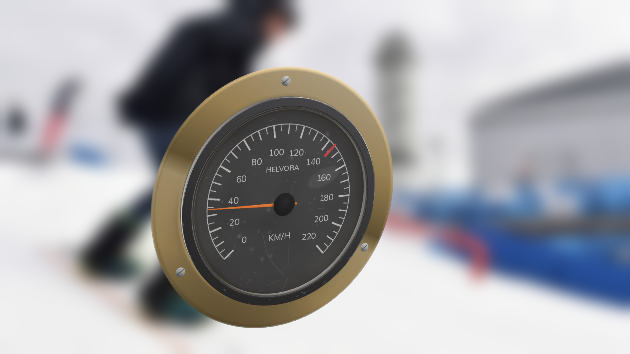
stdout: 35
